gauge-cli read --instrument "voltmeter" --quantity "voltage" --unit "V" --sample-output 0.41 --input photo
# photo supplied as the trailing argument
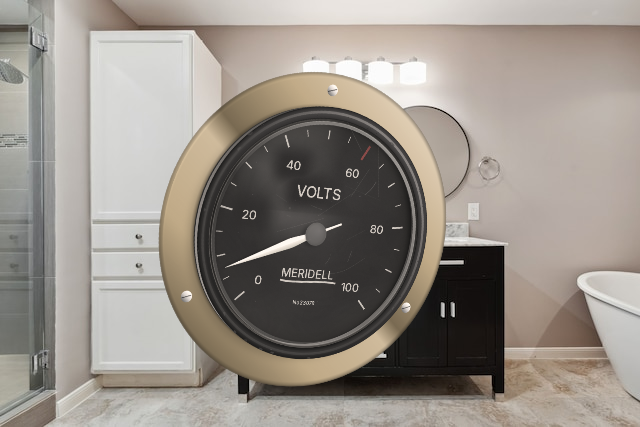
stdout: 7.5
